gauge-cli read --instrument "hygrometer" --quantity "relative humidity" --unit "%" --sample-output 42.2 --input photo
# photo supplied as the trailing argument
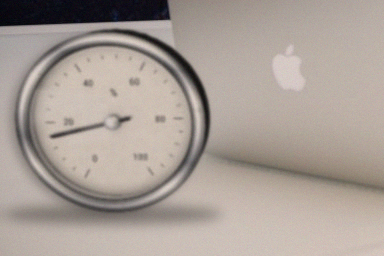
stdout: 16
